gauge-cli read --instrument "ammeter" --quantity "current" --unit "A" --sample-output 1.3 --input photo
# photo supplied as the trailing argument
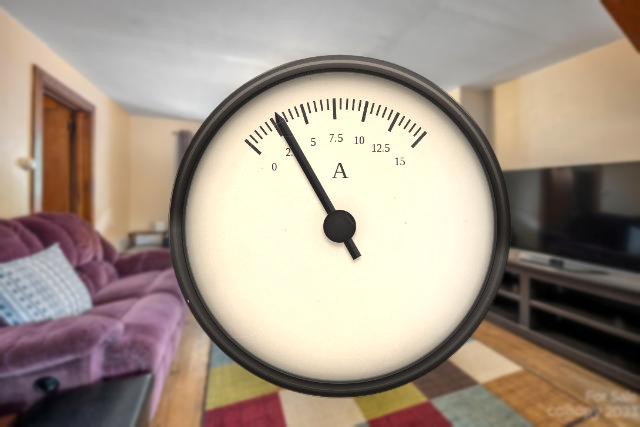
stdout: 3
